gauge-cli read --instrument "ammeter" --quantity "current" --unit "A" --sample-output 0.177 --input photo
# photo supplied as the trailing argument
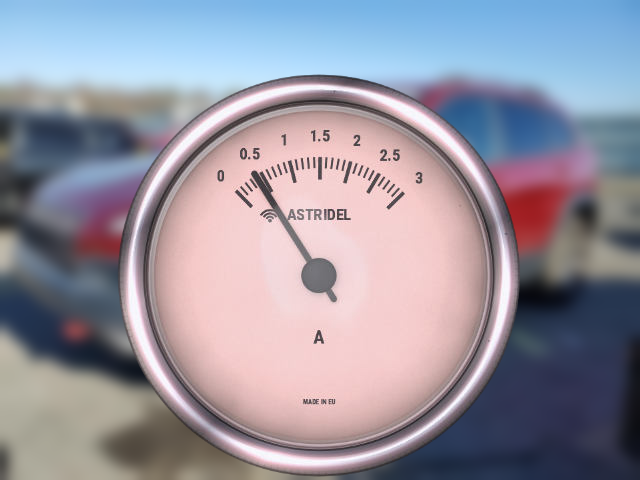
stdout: 0.4
